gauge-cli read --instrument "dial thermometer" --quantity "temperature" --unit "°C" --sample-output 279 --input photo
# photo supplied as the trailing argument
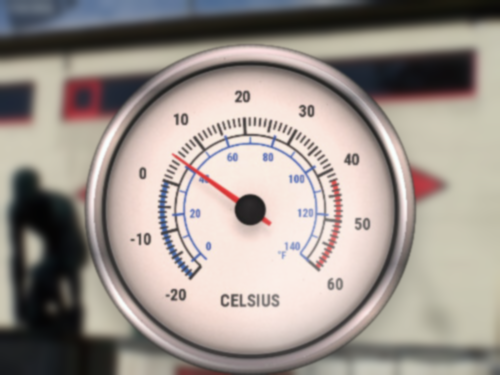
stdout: 5
